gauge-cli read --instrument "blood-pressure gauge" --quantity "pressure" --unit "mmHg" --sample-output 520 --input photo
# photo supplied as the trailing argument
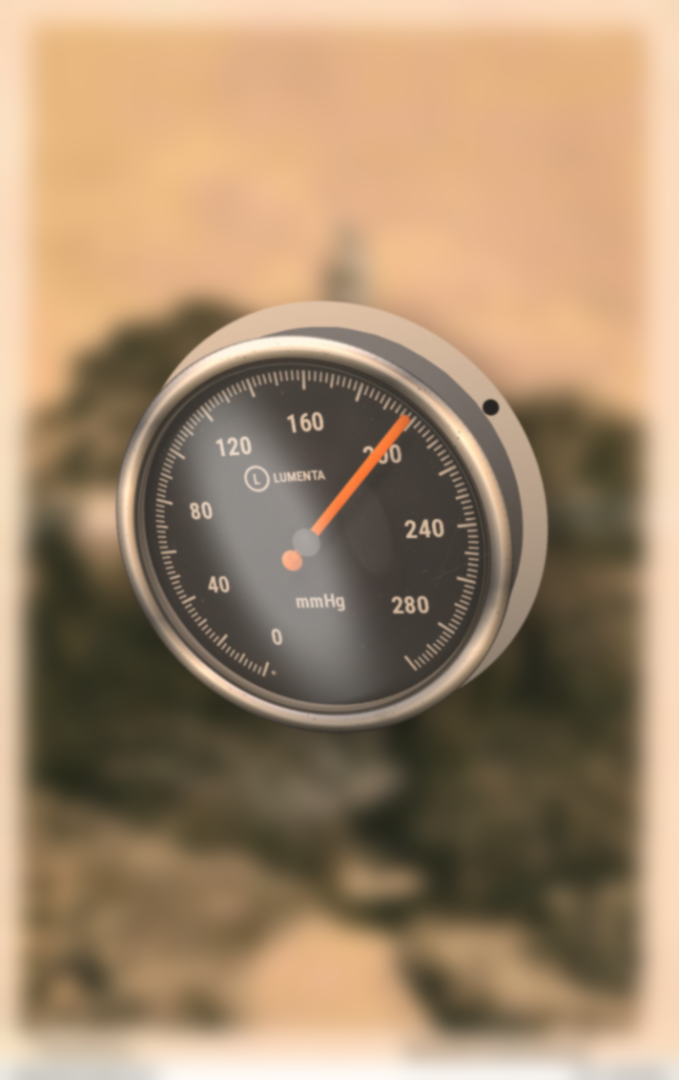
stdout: 198
